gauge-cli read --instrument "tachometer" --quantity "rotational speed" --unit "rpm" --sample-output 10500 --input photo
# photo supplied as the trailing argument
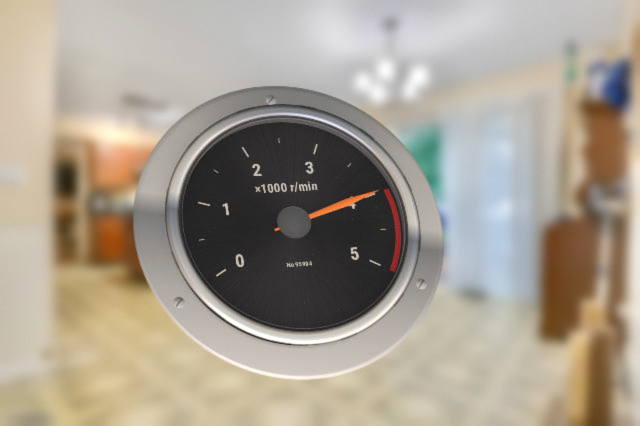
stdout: 4000
